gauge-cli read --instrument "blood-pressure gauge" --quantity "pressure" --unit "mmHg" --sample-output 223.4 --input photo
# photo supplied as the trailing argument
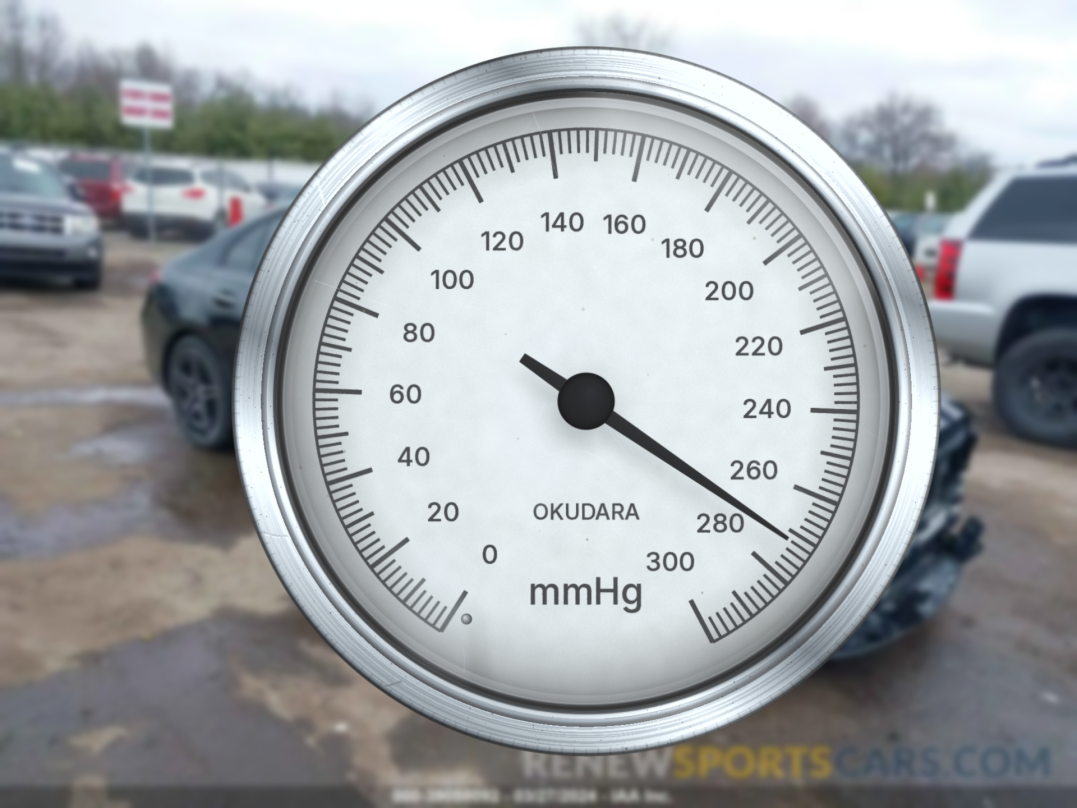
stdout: 272
